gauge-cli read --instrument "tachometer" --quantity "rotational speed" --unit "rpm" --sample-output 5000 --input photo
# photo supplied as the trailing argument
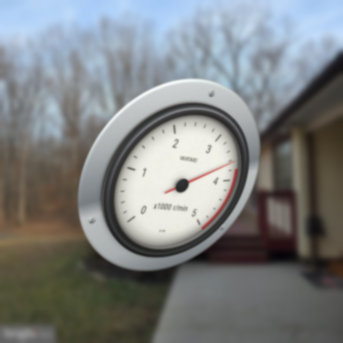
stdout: 3600
